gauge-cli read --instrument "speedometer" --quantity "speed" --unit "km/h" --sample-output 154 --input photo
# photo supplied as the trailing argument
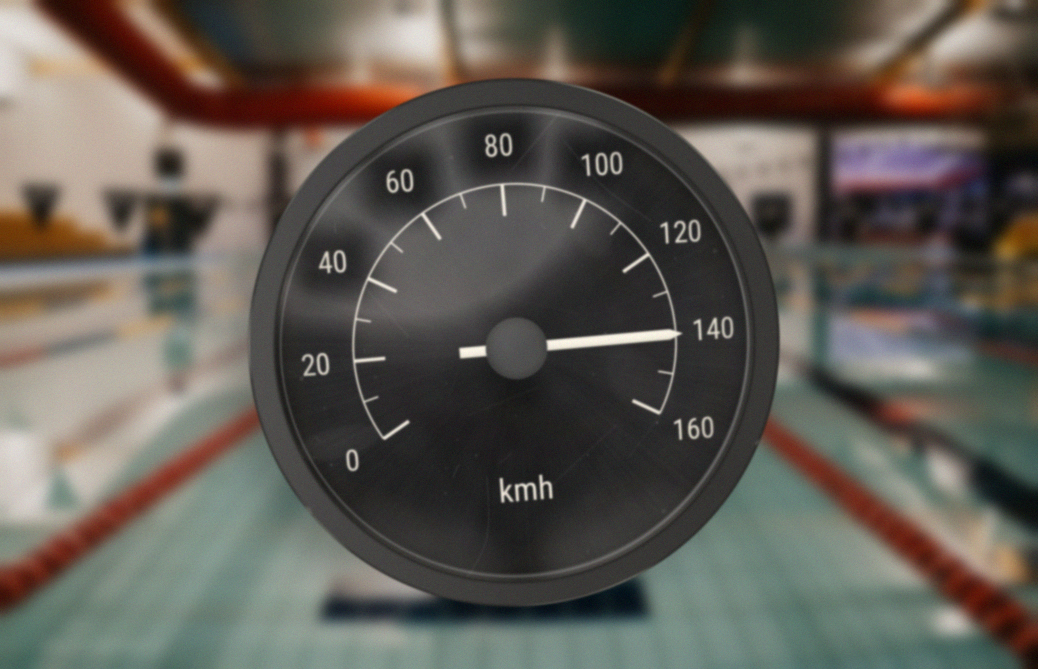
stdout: 140
